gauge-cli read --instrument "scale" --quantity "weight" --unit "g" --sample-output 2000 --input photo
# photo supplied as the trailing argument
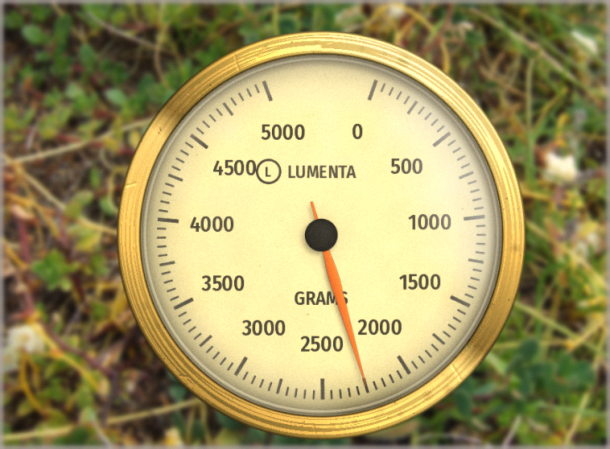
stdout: 2250
